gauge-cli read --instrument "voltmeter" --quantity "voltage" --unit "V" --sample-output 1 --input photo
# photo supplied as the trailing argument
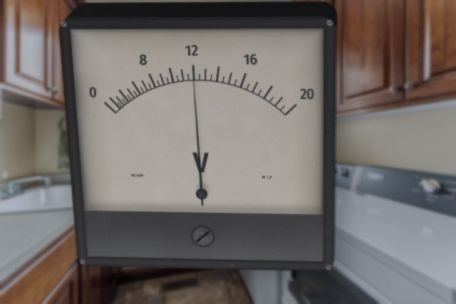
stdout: 12
